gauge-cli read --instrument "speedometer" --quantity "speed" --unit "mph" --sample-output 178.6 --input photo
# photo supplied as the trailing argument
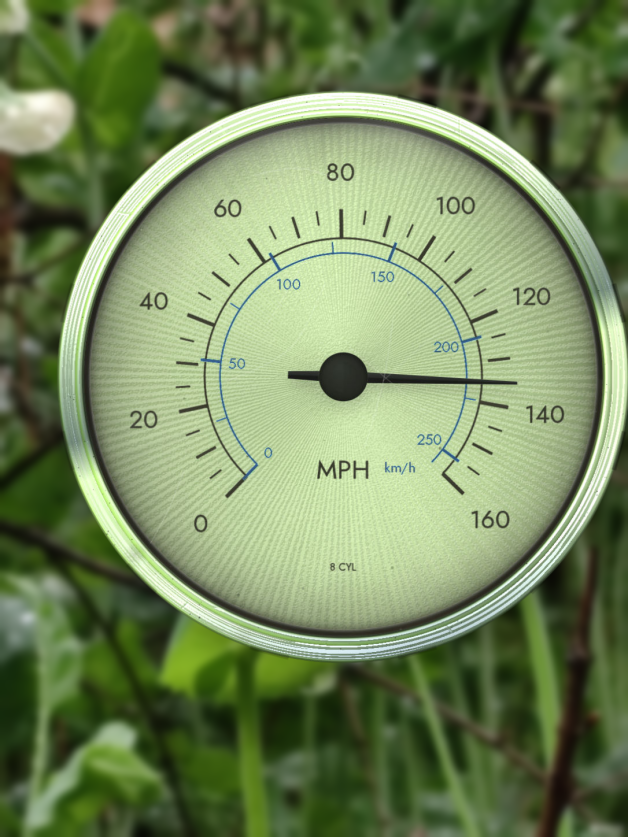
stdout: 135
